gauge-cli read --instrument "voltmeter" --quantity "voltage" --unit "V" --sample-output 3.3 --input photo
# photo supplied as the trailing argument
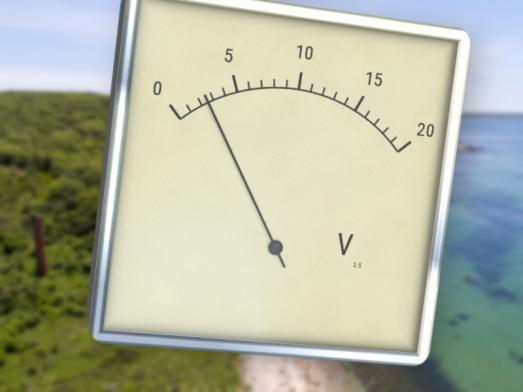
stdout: 2.5
